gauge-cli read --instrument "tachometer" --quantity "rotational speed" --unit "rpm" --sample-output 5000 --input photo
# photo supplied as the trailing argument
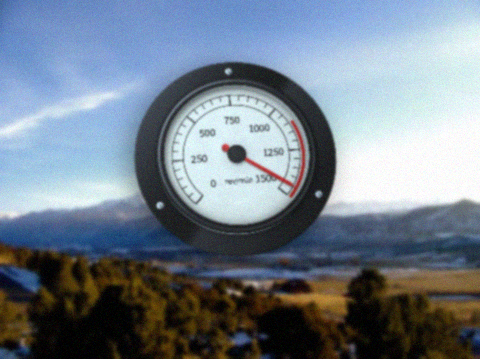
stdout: 1450
